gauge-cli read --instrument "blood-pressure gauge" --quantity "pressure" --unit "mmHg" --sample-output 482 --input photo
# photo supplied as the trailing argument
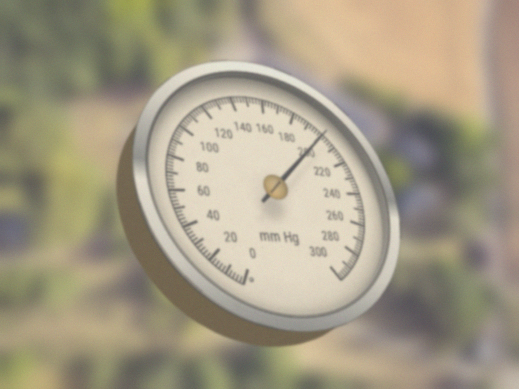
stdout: 200
